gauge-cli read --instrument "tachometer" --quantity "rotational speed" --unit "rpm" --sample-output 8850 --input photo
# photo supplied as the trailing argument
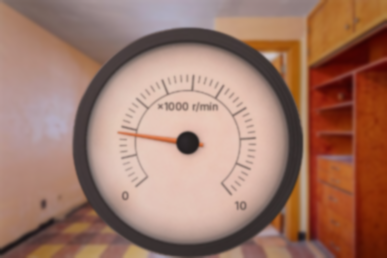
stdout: 1800
